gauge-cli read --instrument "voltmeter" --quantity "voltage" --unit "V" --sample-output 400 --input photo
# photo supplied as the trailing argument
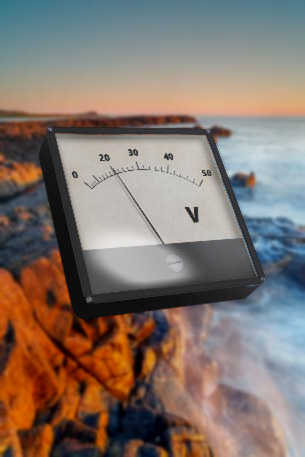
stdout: 20
